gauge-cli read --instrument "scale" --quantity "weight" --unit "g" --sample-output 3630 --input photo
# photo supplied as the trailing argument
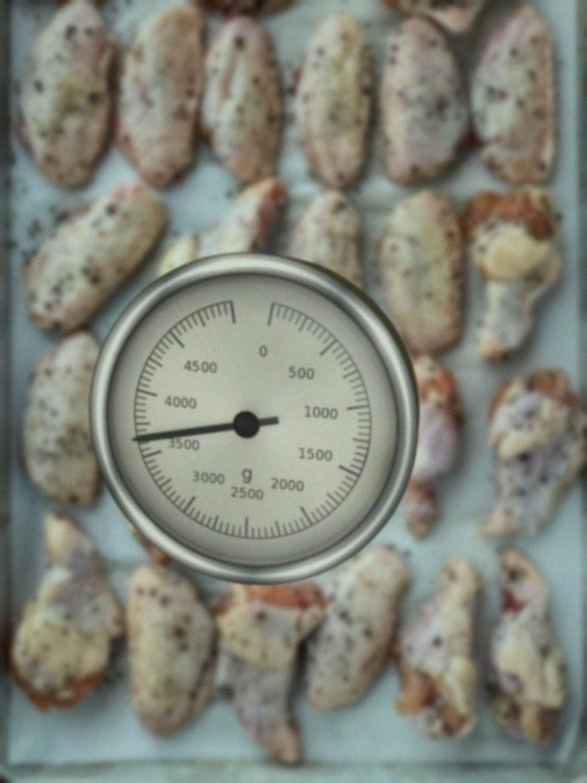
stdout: 3650
